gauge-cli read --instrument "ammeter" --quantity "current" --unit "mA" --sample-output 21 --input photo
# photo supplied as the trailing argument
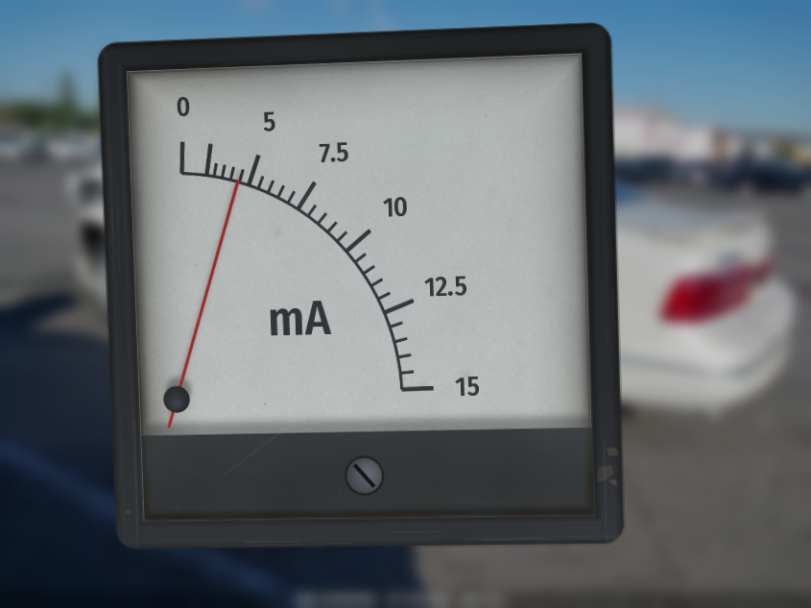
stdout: 4.5
